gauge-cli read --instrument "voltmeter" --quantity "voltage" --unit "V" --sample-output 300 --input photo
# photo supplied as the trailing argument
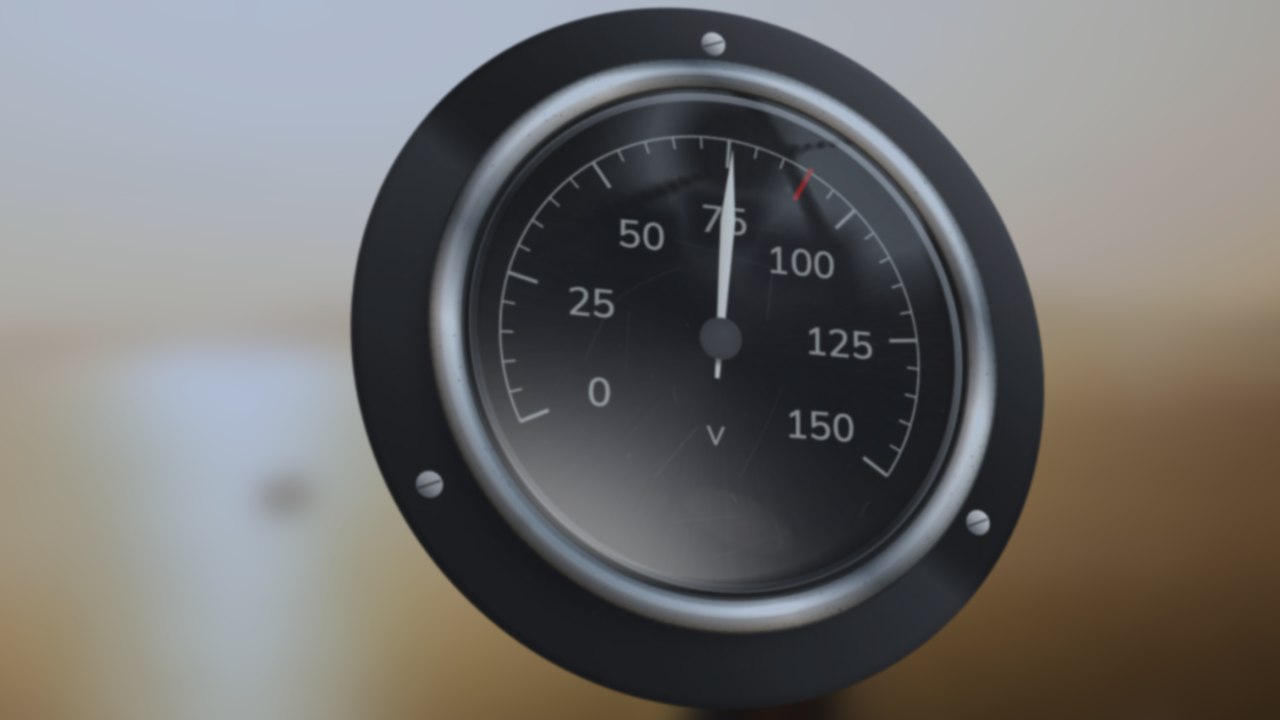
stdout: 75
